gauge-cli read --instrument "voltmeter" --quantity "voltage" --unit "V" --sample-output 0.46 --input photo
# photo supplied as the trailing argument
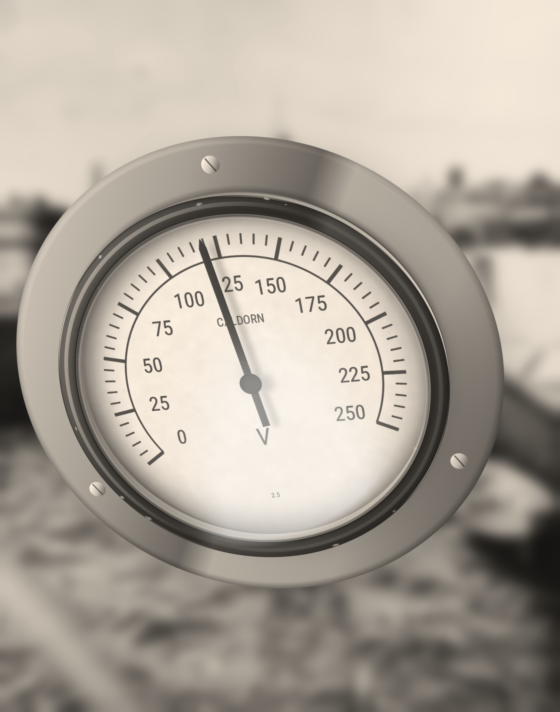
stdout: 120
